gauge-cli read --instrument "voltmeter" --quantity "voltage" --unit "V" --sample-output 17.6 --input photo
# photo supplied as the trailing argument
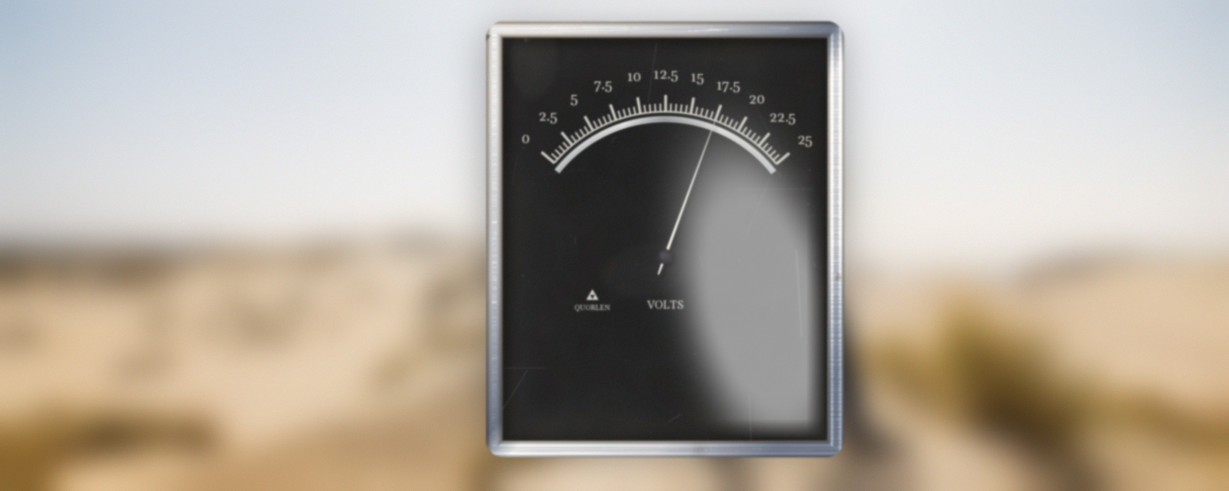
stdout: 17.5
